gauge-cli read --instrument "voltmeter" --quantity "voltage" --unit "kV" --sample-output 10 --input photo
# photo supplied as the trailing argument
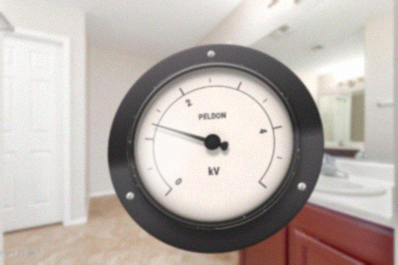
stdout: 1.25
